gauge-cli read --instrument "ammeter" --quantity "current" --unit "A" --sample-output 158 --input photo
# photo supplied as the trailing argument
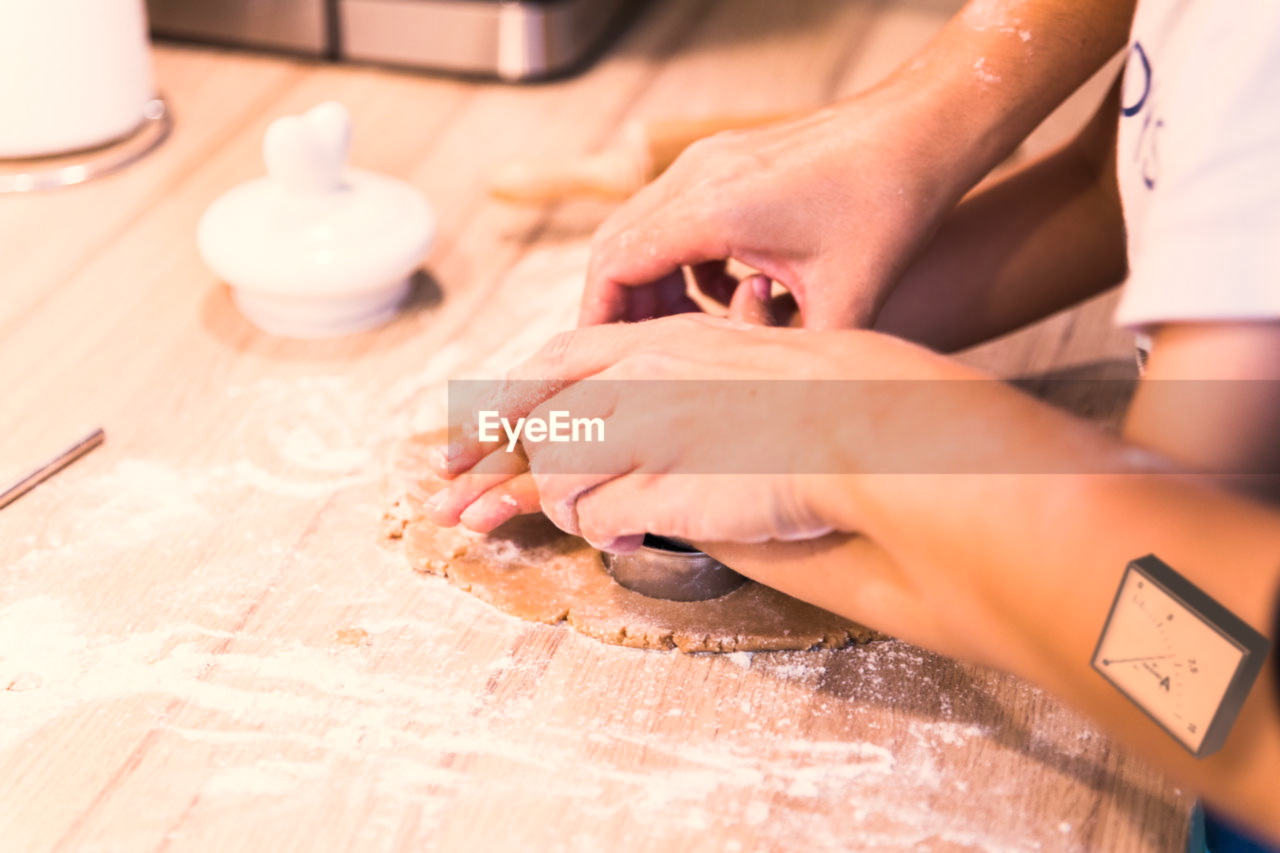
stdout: 7
